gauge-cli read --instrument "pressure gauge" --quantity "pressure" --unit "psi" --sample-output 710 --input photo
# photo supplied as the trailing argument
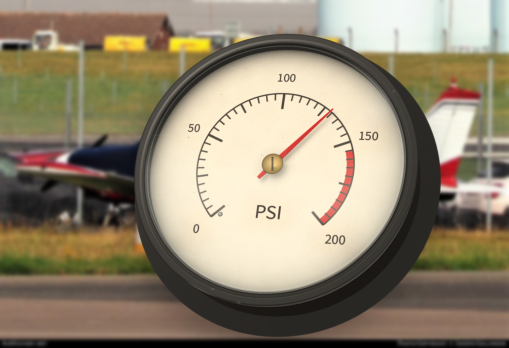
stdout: 130
